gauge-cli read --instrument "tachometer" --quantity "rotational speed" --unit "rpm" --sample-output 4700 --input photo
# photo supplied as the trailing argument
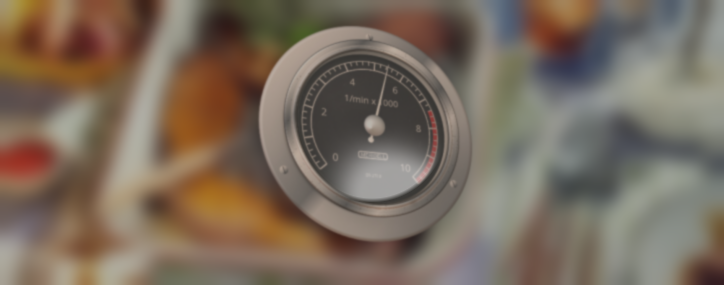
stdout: 5400
